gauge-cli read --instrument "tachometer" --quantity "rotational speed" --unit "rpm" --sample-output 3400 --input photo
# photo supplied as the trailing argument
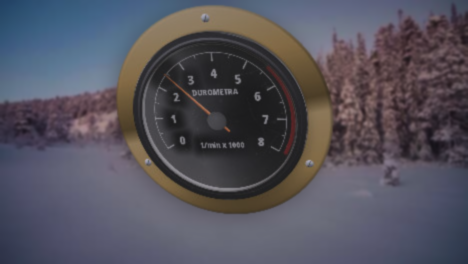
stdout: 2500
